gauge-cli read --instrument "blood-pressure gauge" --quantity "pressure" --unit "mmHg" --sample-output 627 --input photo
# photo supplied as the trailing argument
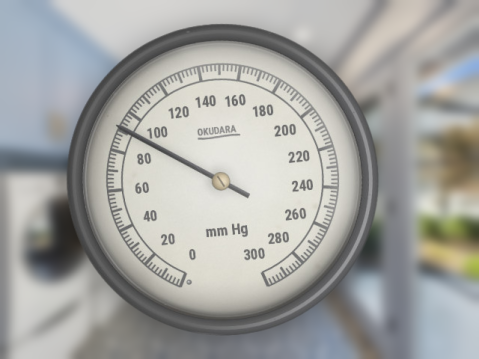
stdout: 92
